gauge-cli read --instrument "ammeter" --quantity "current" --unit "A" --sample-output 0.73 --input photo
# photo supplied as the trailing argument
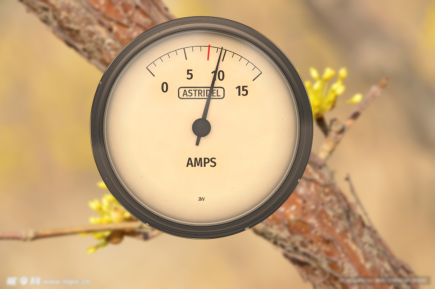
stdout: 9.5
